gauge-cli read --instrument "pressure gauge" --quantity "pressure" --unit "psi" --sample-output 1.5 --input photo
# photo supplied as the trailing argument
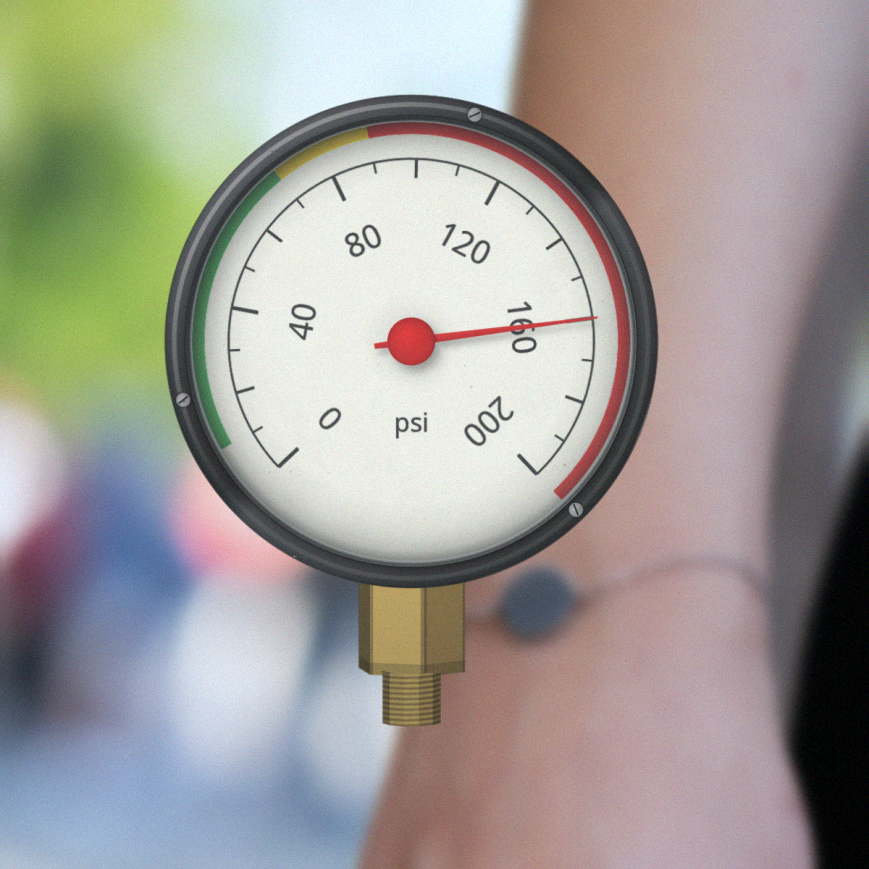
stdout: 160
